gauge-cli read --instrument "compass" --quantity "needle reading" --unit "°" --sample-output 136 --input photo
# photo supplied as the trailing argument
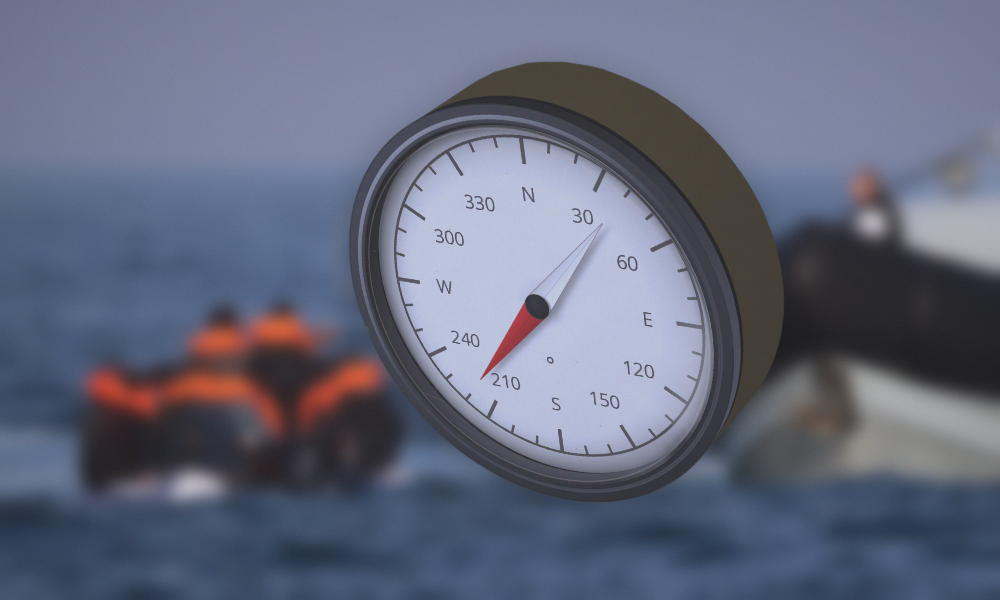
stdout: 220
